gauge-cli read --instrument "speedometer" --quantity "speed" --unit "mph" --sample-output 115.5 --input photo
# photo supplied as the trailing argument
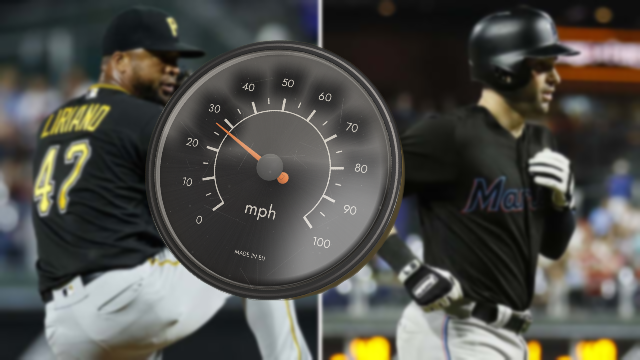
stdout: 27.5
